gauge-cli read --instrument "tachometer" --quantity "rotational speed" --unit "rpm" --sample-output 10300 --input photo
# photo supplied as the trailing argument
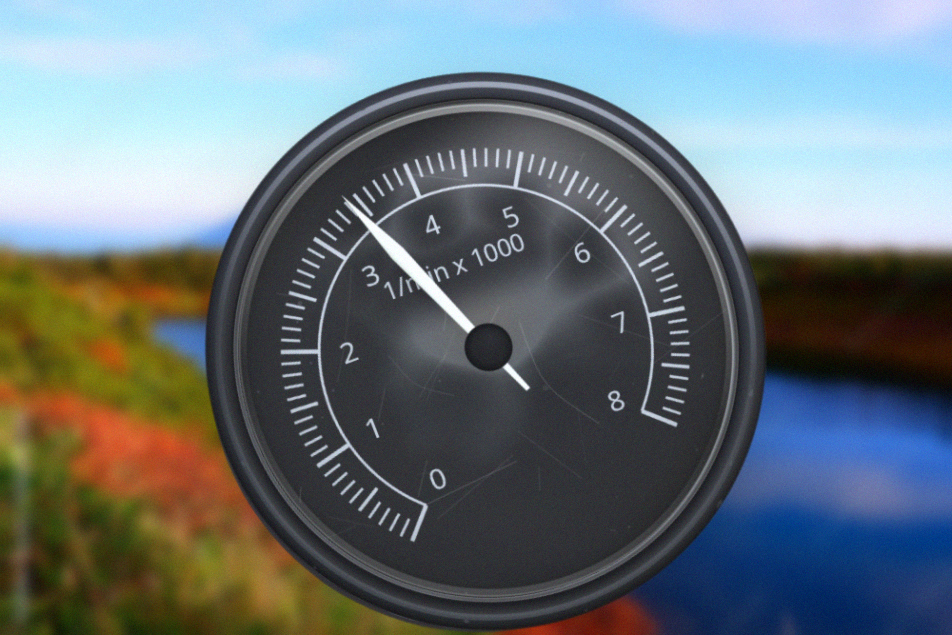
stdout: 3400
